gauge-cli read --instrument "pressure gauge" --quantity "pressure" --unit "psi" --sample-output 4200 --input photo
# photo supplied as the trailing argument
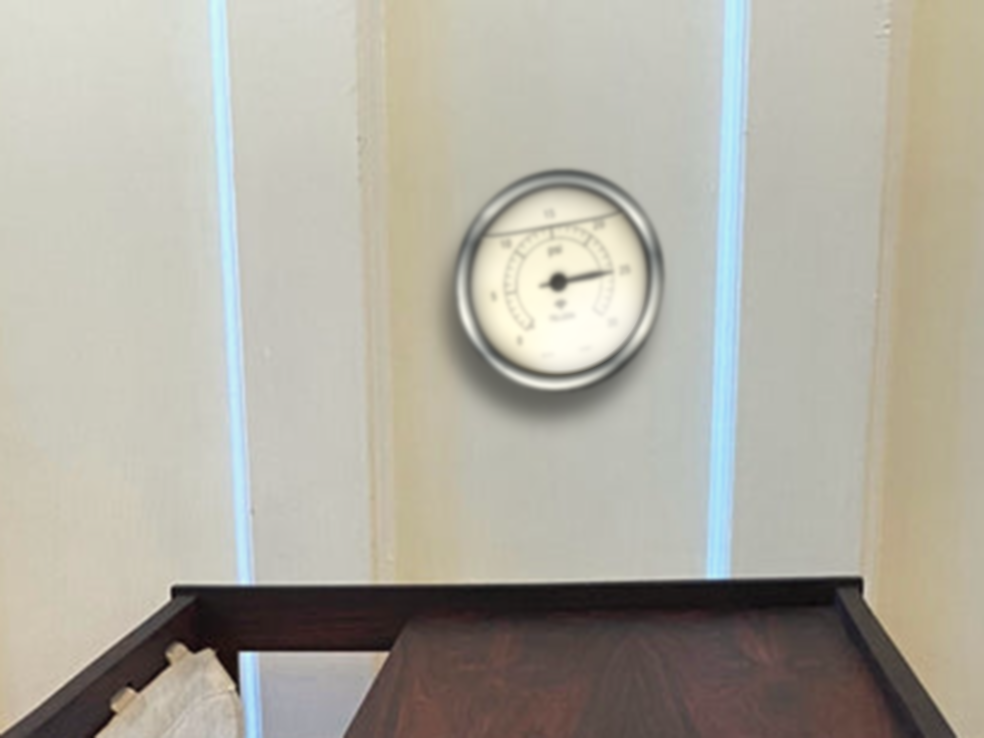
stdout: 25
